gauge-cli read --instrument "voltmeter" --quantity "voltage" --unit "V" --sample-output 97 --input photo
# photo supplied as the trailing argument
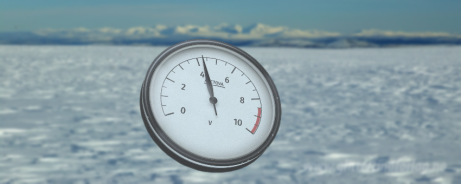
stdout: 4.25
